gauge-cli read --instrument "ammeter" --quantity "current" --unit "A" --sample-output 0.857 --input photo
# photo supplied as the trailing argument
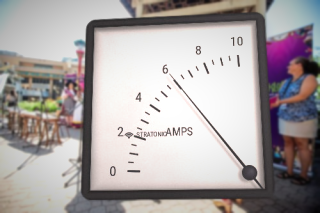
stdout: 6
